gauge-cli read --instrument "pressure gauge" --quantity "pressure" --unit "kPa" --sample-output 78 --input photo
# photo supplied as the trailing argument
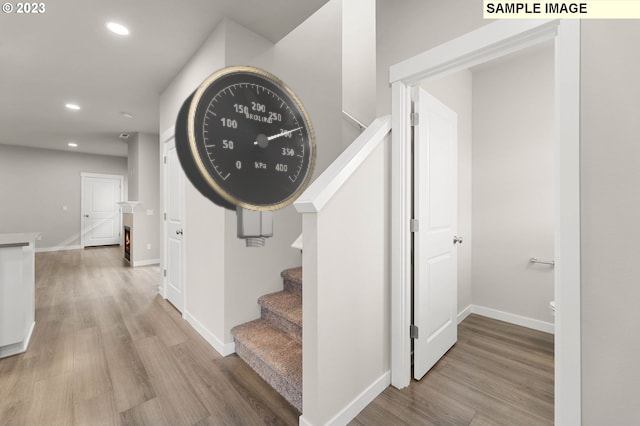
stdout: 300
